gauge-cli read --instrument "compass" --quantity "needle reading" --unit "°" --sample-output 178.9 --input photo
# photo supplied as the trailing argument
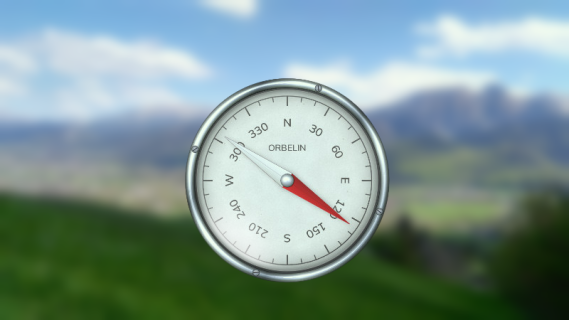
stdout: 125
